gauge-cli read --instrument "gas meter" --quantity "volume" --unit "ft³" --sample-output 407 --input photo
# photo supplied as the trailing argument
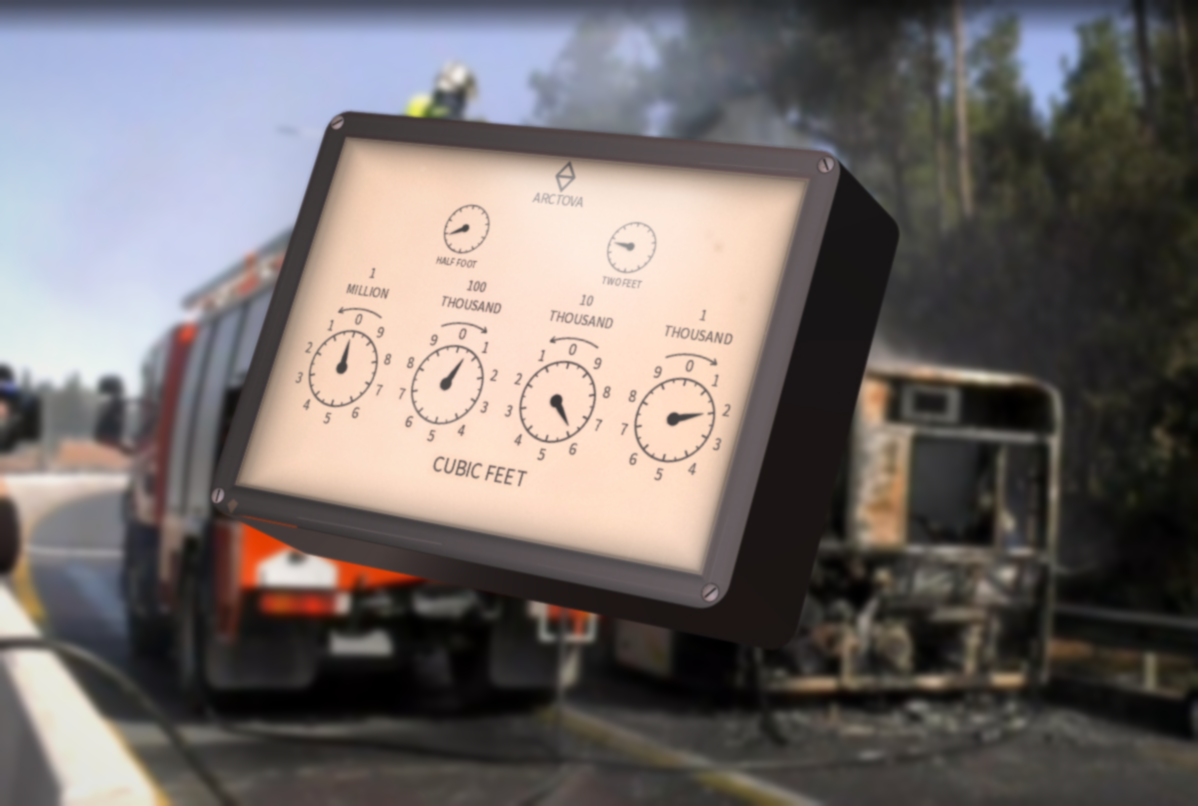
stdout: 6200
